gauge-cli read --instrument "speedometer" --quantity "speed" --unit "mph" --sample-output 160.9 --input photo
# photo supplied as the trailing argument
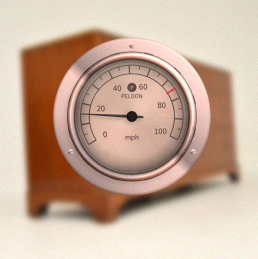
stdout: 15
